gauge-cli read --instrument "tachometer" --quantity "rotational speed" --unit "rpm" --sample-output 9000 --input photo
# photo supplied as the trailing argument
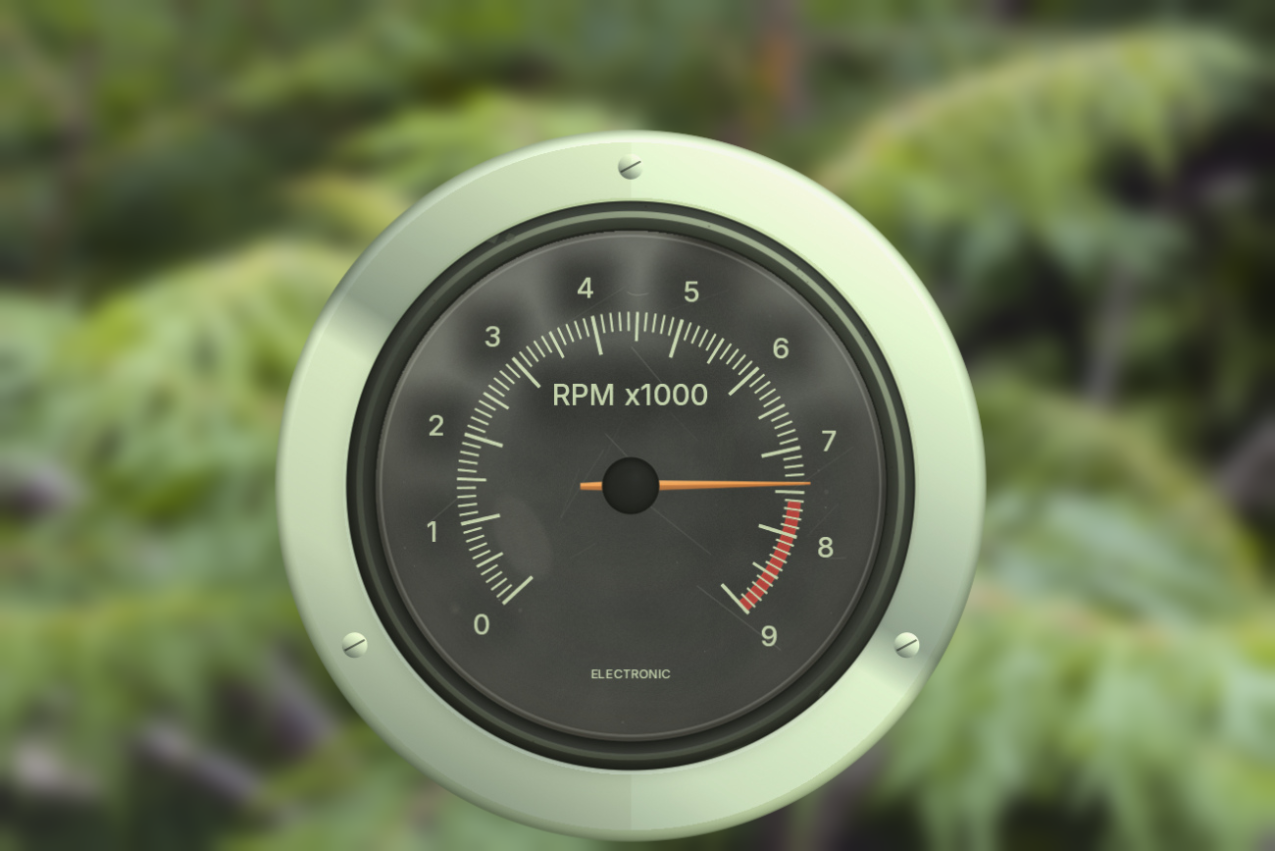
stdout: 7400
